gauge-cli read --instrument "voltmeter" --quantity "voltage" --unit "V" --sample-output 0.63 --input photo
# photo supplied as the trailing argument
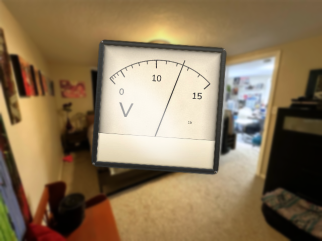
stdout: 12.5
